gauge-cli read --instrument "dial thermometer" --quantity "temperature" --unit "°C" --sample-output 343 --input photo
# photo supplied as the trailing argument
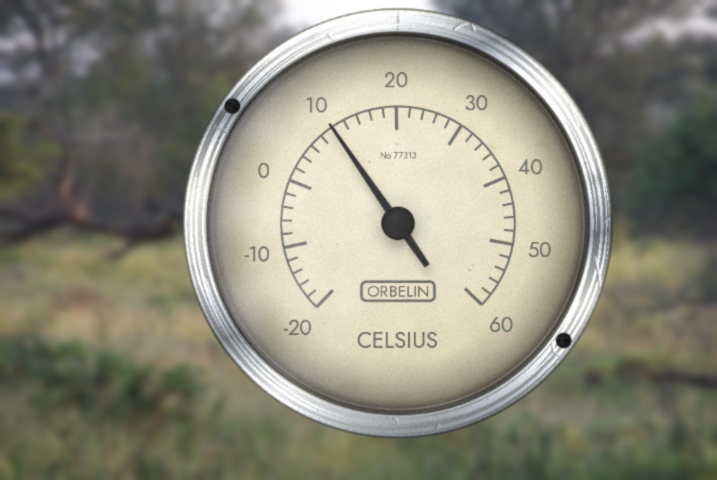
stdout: 10
